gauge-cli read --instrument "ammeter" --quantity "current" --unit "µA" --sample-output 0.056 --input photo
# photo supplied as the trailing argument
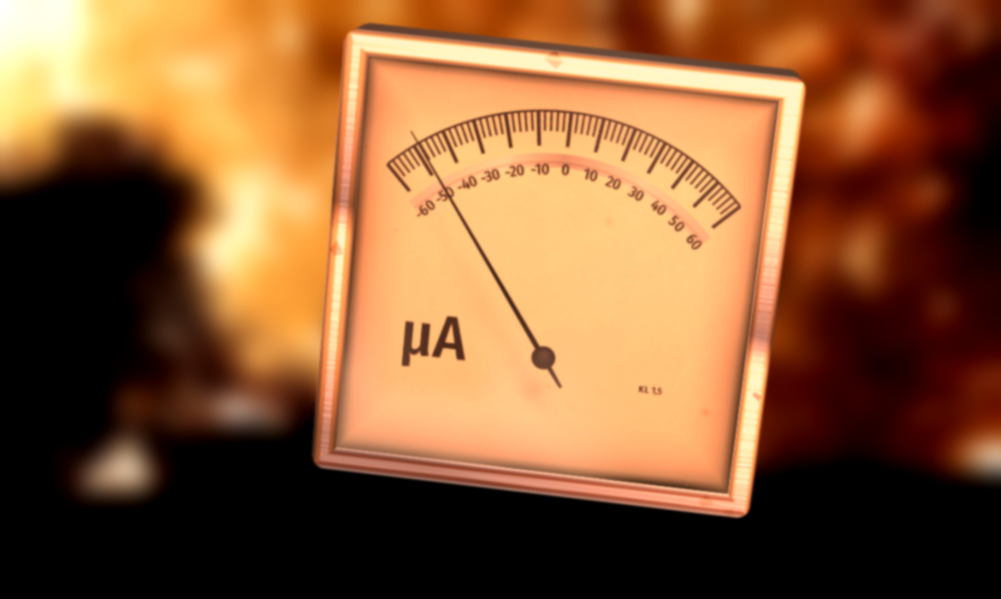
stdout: -48
